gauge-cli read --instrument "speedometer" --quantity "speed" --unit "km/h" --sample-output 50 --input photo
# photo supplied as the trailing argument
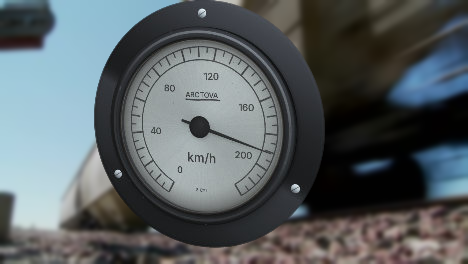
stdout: 190
